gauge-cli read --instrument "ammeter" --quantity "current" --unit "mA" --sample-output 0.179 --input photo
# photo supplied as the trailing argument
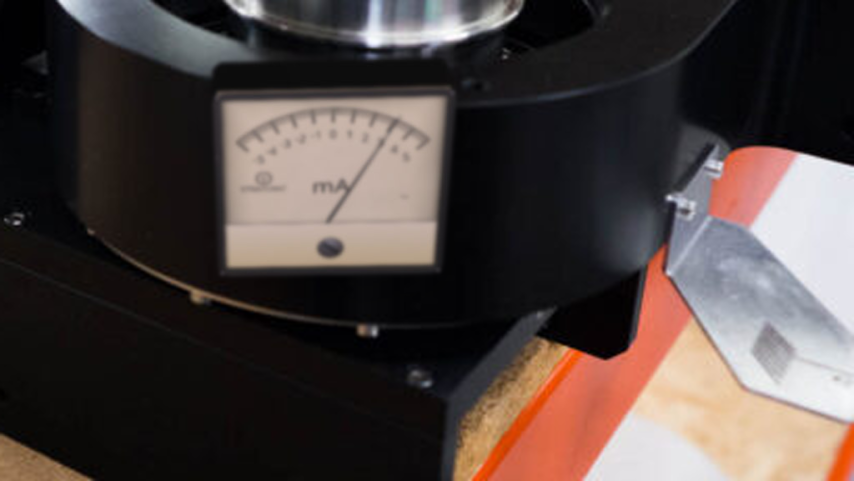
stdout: 3
